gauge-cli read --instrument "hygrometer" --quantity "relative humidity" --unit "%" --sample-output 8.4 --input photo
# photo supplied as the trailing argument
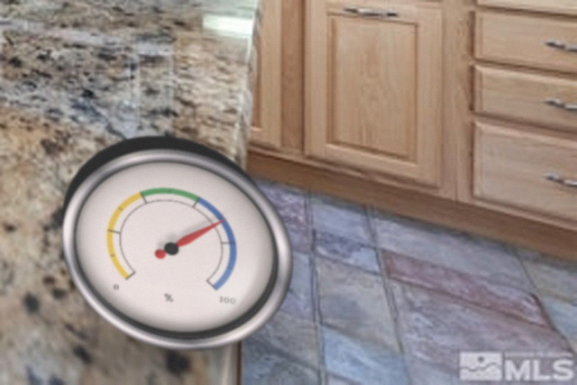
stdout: 70
